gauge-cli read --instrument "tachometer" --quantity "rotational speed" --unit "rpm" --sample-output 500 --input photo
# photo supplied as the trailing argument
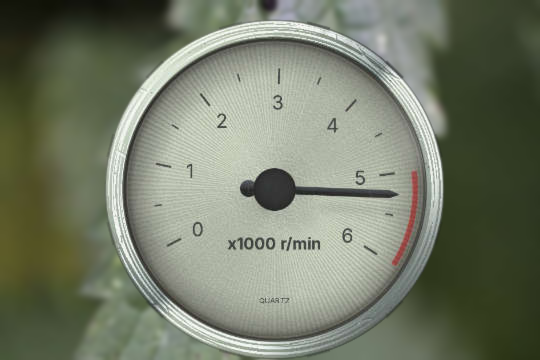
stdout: 5250
